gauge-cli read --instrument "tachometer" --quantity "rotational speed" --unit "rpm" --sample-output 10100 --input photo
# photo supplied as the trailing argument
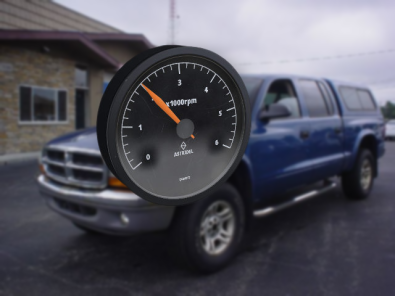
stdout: 2000
